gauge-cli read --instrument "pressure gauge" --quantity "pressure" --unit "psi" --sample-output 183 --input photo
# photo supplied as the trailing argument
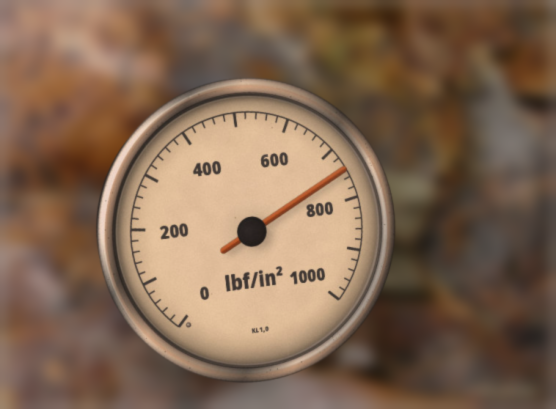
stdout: 740
